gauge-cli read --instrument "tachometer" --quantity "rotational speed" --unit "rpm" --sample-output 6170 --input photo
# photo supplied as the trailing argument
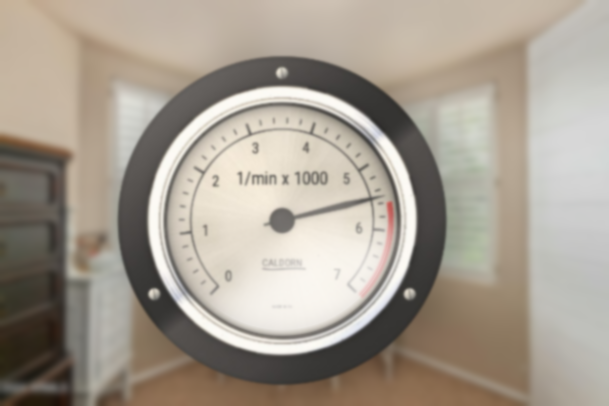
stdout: 5500
